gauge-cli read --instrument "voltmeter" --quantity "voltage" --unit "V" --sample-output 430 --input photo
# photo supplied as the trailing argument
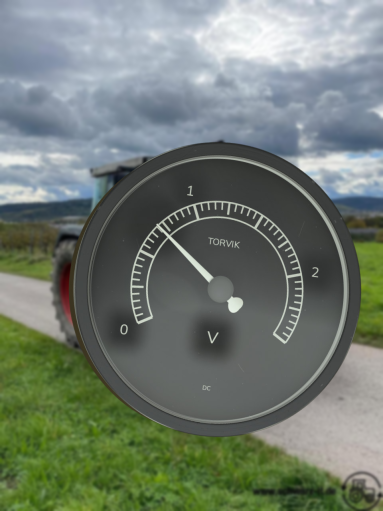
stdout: 0.7
